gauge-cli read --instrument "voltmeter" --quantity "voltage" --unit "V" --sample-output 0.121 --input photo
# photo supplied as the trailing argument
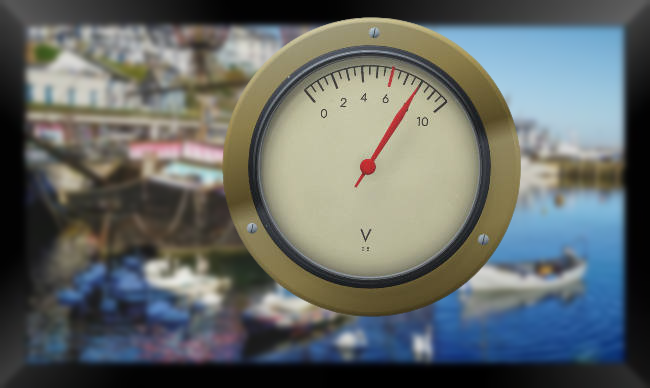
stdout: 8
